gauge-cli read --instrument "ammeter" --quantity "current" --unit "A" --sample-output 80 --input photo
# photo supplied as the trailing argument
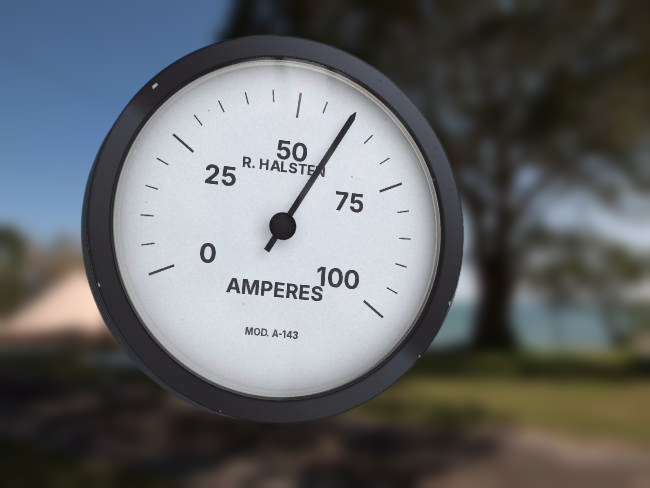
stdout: 60
